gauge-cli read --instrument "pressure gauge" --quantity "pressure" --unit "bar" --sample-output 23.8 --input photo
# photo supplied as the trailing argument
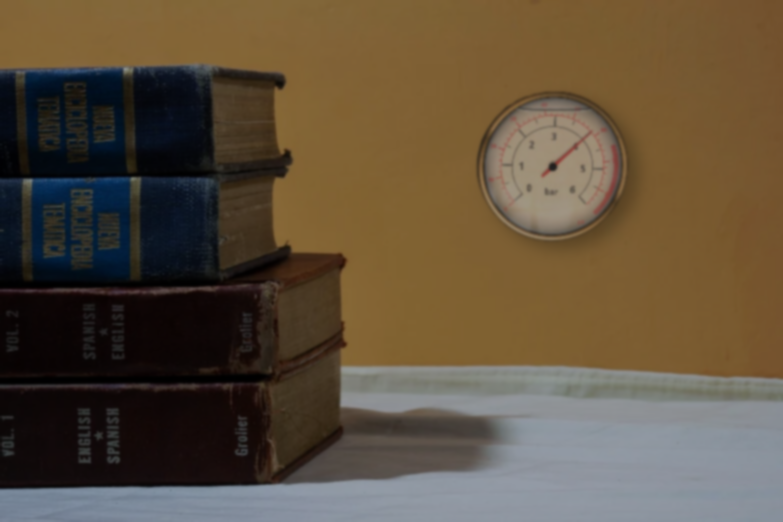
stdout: 4
